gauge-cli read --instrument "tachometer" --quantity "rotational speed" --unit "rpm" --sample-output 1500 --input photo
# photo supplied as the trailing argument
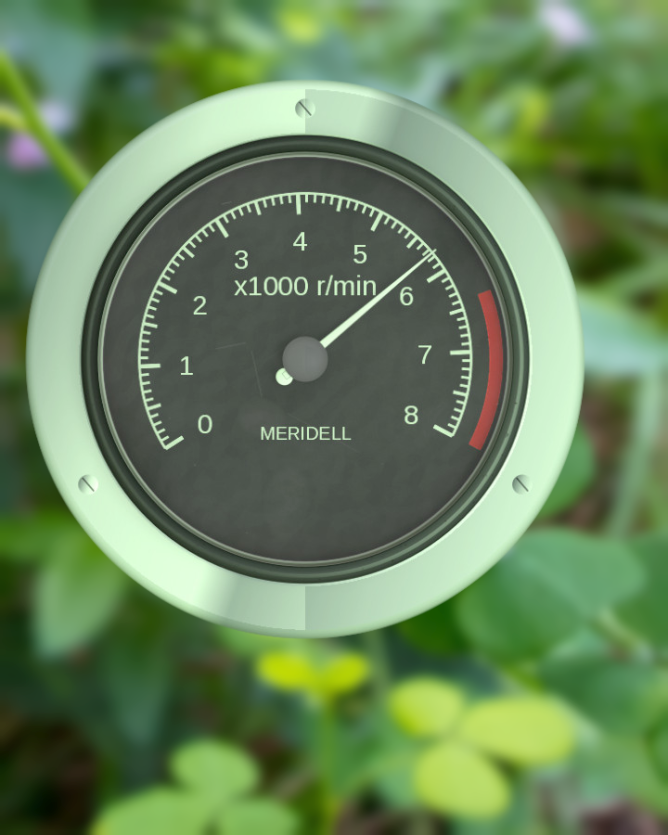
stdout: 5750
